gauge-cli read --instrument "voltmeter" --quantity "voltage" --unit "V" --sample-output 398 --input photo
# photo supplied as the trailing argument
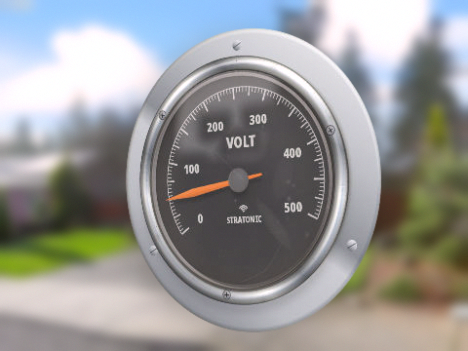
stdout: 50
